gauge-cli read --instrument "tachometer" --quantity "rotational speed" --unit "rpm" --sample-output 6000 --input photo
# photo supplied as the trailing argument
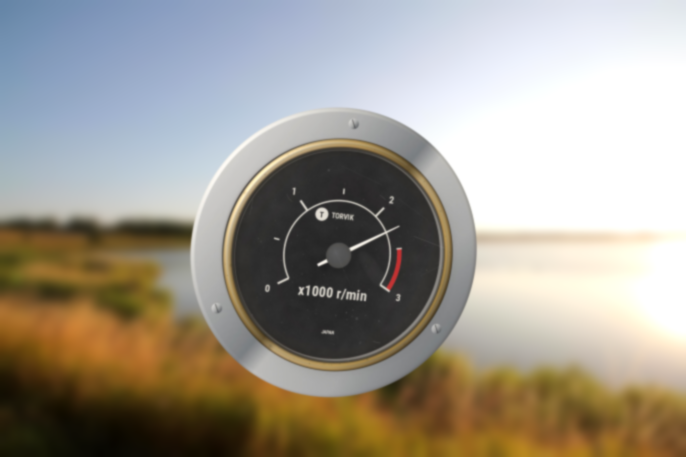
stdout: 2250
